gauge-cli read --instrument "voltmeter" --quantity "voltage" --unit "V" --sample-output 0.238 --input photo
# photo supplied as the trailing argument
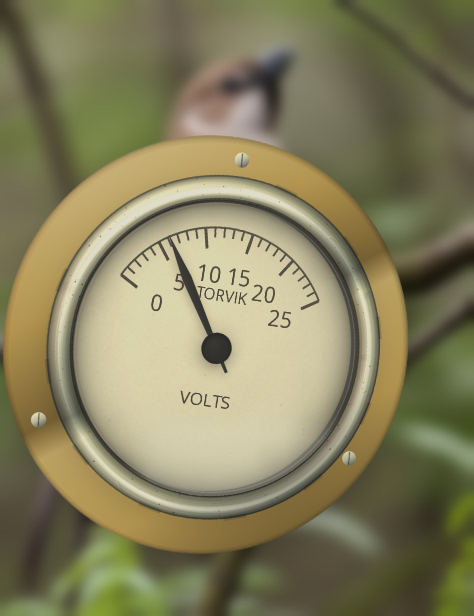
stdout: 6
